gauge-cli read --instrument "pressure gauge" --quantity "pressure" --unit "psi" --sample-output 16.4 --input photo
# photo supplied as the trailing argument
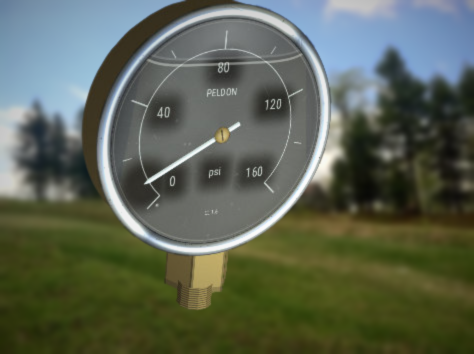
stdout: 10
